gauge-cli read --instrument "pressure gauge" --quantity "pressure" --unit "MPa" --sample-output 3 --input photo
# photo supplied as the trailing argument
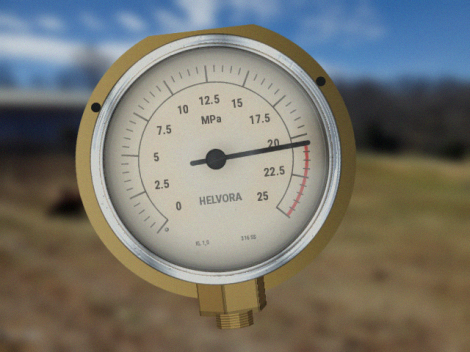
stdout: 20.5
